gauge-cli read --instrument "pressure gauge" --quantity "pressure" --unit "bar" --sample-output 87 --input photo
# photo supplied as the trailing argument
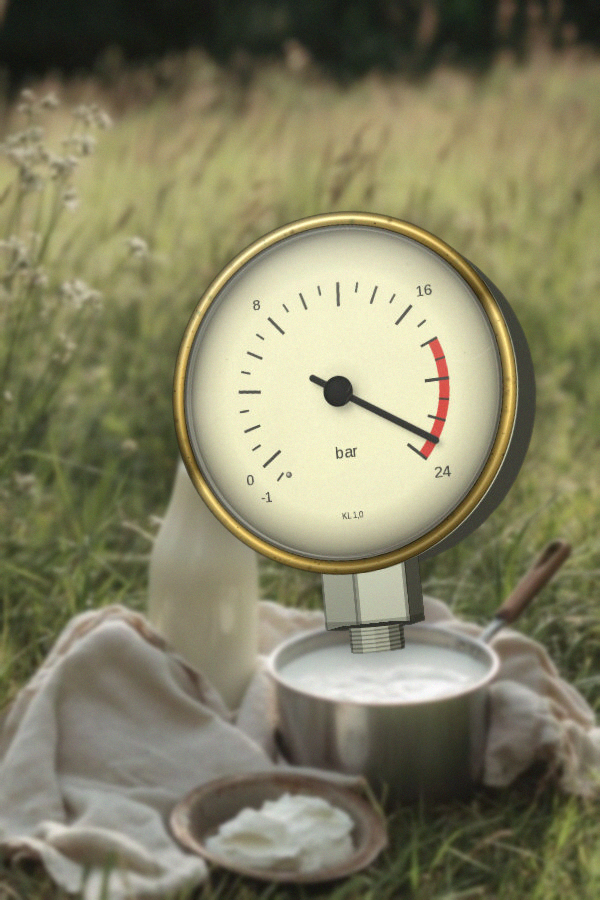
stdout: 23
